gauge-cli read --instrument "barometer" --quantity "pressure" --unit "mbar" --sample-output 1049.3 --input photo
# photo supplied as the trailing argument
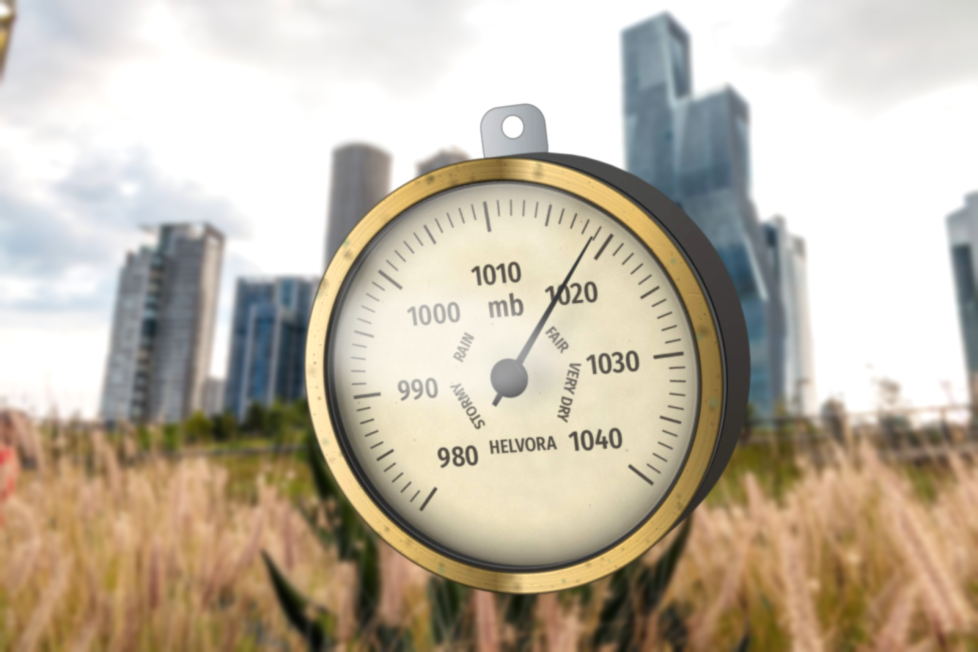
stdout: 1019
